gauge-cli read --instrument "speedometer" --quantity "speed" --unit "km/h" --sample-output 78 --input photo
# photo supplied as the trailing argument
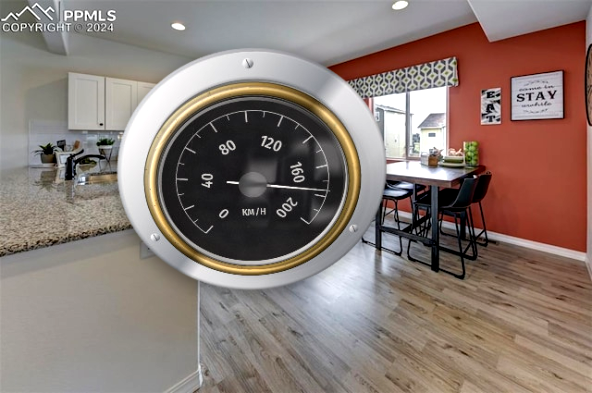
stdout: 175
